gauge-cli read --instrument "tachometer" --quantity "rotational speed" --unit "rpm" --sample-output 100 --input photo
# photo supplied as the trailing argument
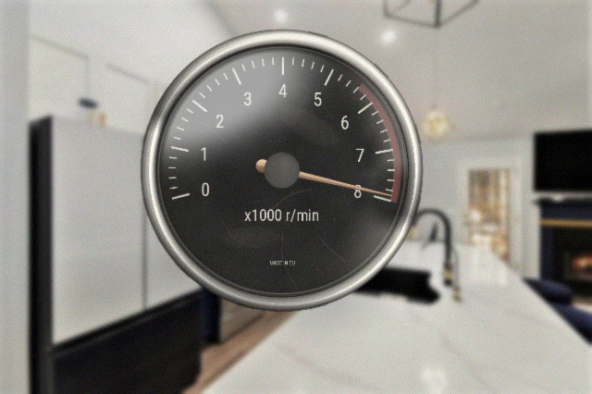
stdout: 7900
